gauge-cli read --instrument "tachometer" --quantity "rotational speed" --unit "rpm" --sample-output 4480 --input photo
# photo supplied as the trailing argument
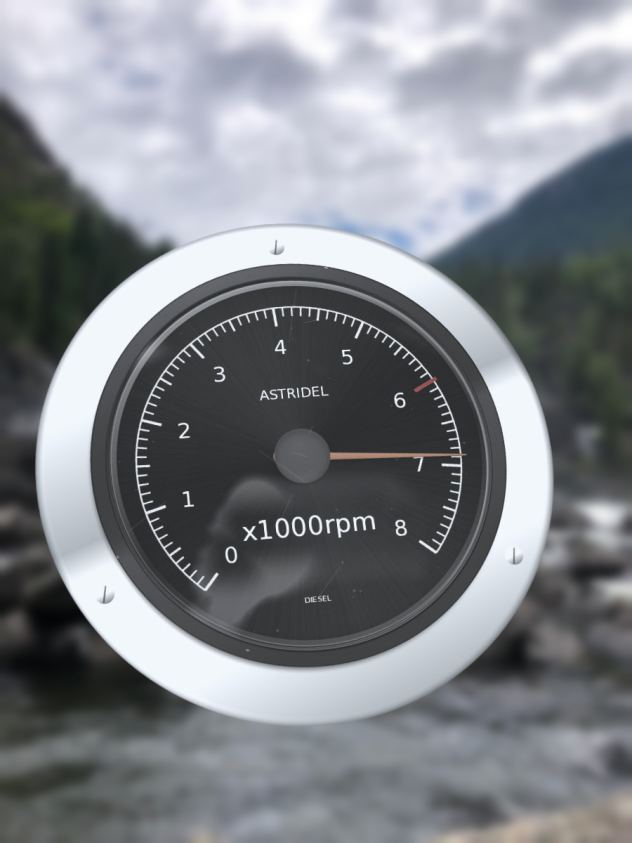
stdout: 6900
